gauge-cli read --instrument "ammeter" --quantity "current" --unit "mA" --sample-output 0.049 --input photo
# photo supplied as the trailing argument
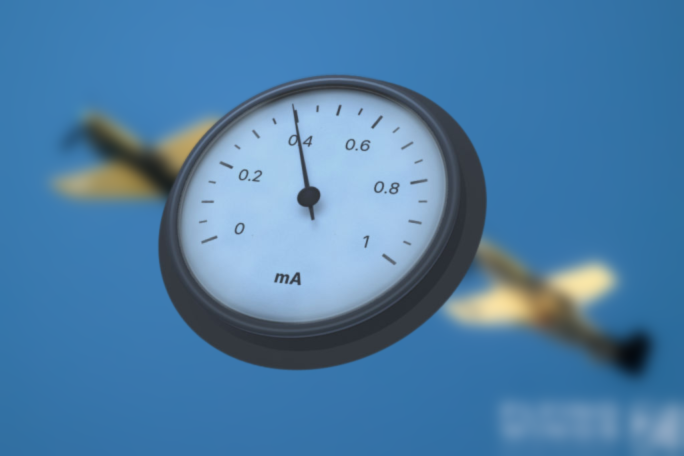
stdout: 0.4
